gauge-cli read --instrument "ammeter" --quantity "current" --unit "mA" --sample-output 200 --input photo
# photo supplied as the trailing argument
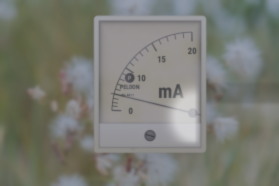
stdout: 5
